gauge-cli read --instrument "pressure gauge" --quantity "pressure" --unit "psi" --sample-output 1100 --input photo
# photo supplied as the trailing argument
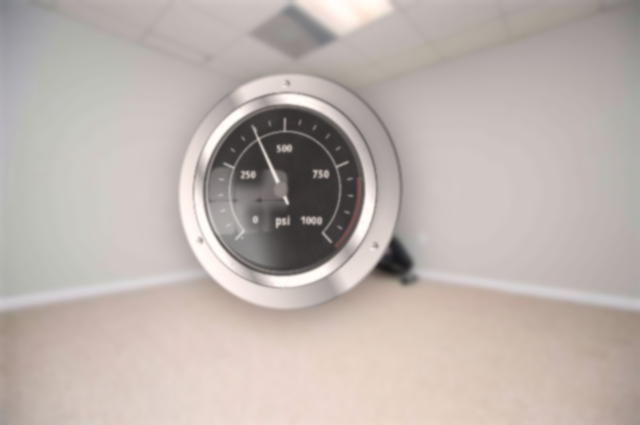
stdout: 400
